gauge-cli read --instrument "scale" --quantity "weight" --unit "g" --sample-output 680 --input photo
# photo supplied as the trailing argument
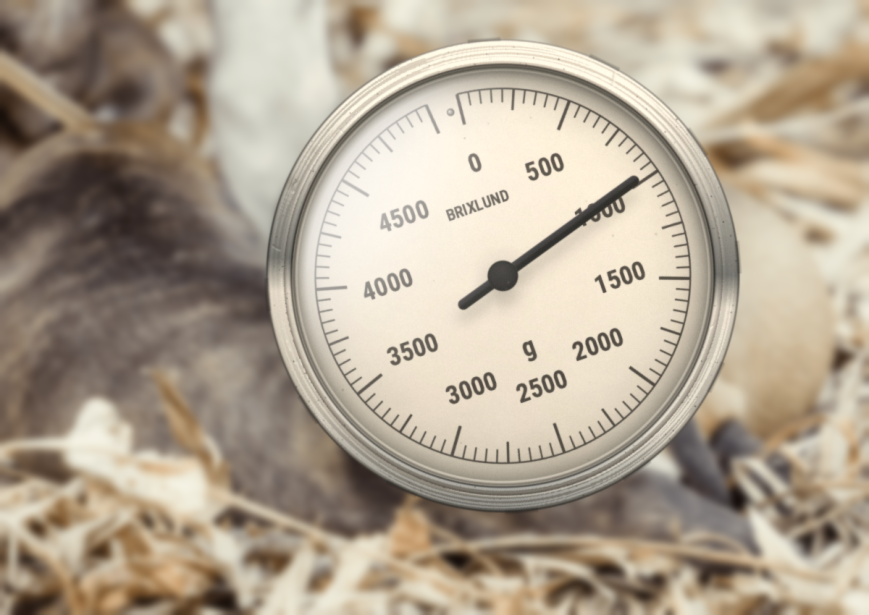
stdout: 975
